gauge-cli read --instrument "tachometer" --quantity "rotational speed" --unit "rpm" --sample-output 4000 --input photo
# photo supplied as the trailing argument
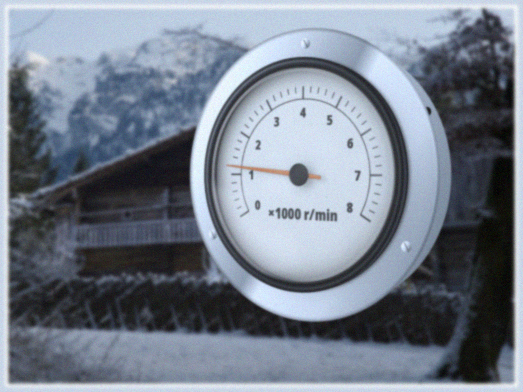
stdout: 1200
